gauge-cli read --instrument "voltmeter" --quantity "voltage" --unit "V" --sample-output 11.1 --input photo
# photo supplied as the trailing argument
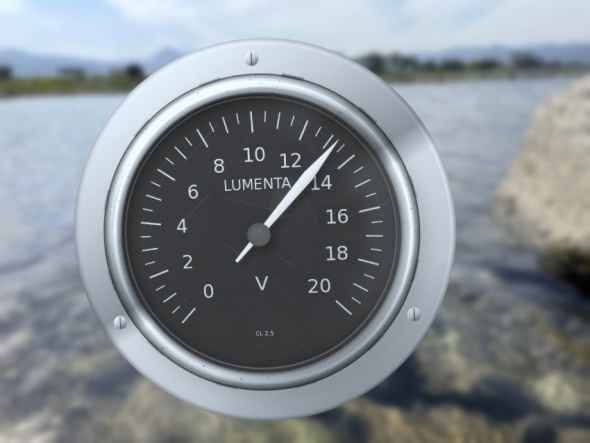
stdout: 13.25
